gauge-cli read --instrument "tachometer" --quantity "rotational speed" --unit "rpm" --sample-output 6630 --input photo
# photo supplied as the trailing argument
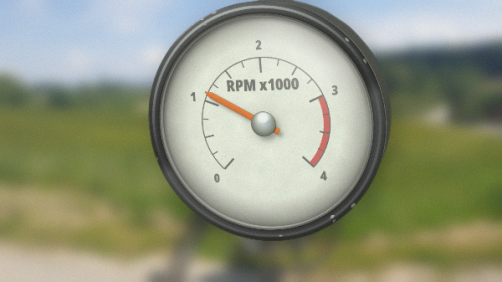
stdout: 1125
